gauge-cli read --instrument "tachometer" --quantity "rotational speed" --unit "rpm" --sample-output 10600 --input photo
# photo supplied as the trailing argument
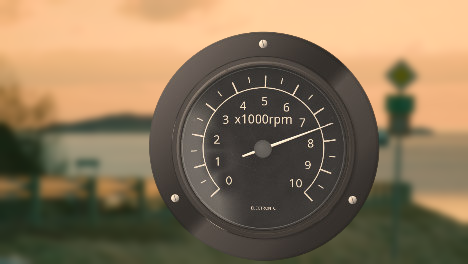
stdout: 7500
